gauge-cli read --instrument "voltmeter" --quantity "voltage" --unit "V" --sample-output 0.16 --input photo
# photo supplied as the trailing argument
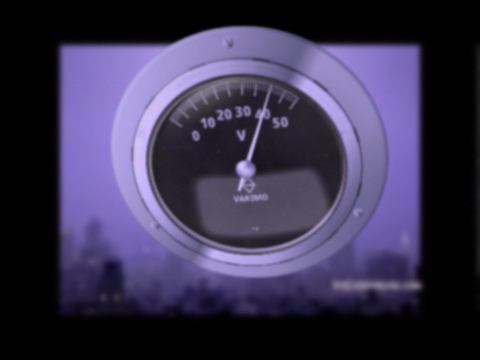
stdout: 40
